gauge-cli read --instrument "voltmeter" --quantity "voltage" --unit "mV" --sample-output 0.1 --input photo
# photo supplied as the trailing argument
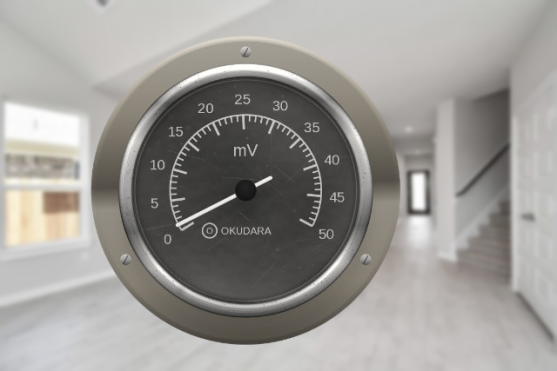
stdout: 1
